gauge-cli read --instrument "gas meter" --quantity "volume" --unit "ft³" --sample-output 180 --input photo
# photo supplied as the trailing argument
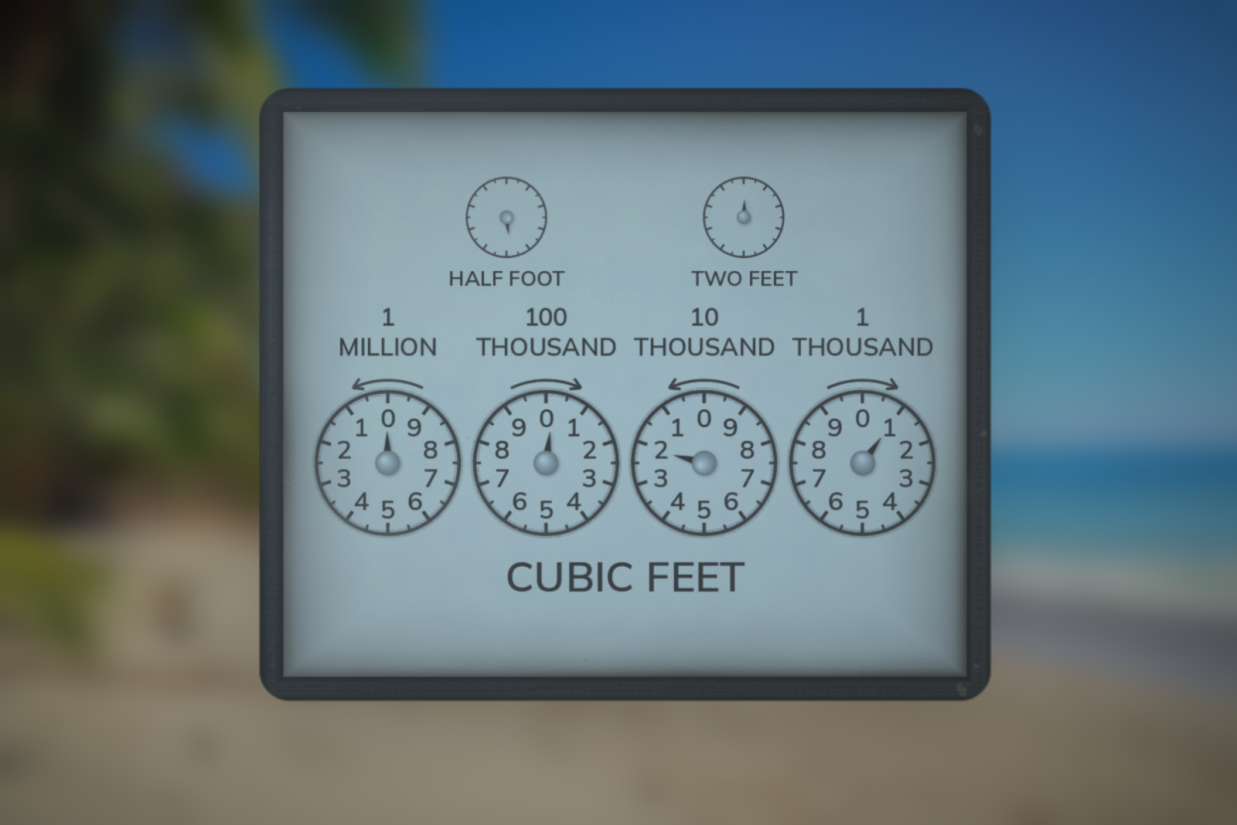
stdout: 2100
